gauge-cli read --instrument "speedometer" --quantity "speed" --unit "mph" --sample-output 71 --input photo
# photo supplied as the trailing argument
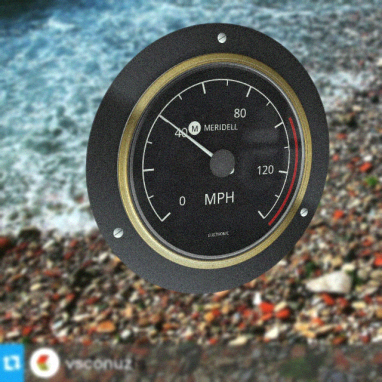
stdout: 40
